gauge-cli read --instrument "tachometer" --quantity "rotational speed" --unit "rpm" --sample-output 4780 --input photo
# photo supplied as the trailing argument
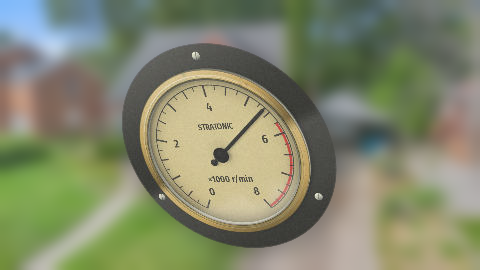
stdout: 5375
